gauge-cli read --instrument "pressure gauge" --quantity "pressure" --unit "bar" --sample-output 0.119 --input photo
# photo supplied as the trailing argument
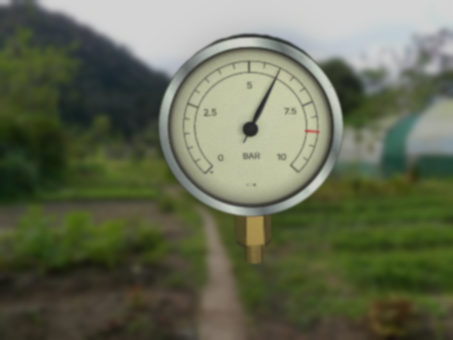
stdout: 6
